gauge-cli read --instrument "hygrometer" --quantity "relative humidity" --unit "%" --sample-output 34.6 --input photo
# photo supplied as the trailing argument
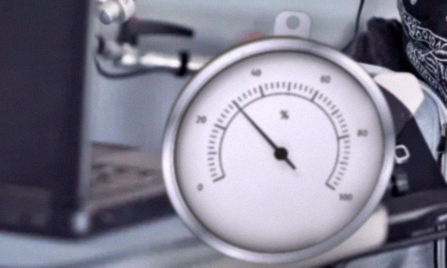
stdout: 30
